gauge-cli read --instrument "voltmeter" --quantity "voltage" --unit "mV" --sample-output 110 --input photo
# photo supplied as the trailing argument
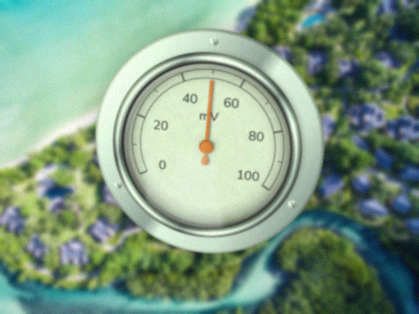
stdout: 50
